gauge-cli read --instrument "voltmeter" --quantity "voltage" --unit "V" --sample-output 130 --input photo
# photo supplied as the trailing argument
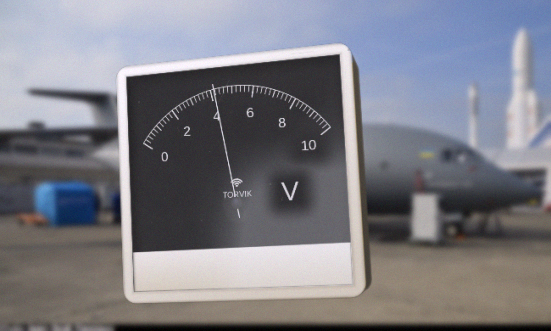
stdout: 4.2
